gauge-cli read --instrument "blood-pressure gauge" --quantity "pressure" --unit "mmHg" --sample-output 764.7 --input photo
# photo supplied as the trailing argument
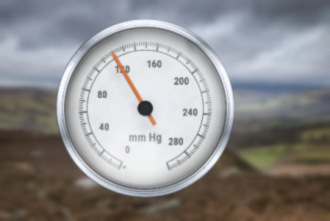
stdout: 120
